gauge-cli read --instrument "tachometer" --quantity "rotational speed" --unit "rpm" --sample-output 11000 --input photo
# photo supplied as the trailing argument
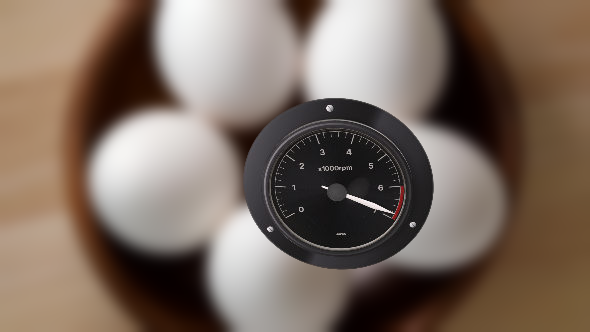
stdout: 6800
